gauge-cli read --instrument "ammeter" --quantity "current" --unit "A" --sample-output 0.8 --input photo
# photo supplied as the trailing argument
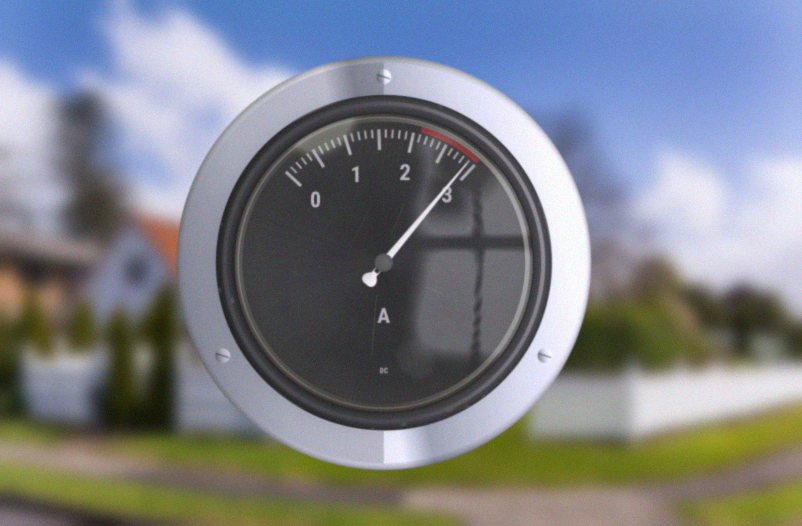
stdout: 2.9
